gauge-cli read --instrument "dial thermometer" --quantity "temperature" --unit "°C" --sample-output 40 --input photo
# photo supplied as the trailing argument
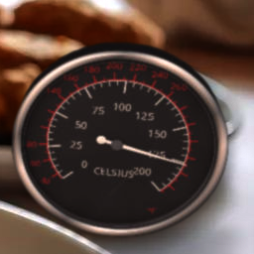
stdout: 175
